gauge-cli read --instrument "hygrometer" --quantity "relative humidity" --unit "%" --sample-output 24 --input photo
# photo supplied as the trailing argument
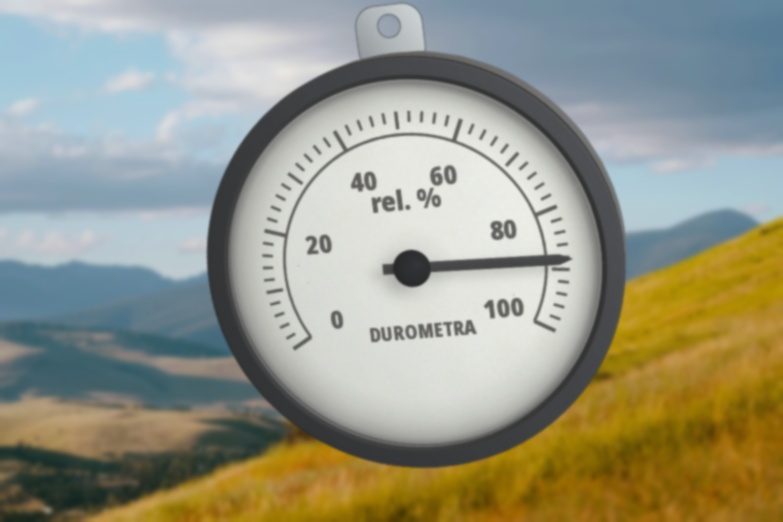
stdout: 88
